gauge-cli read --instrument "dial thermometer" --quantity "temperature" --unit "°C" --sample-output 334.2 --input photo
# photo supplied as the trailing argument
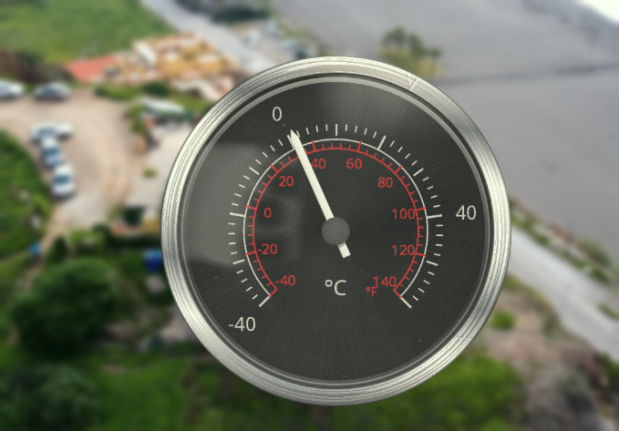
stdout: 1
